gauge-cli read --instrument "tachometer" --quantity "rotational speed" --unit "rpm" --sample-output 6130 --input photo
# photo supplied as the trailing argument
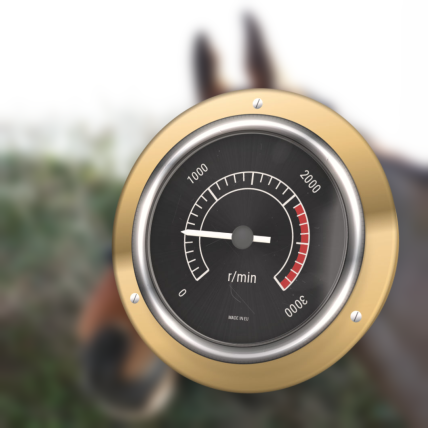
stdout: 500
